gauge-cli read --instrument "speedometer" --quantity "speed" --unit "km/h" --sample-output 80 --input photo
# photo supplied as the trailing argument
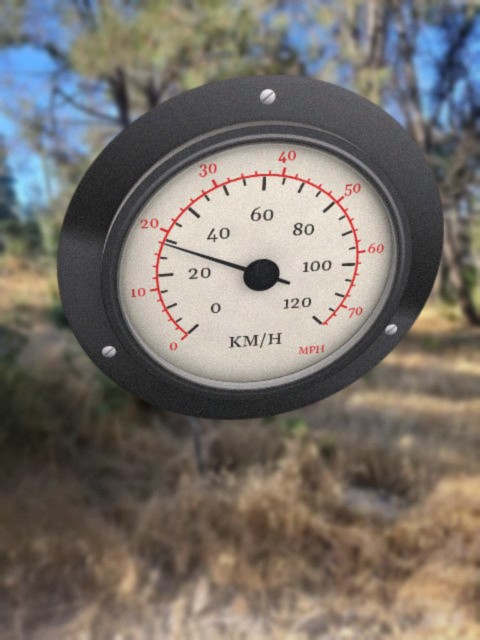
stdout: 30
